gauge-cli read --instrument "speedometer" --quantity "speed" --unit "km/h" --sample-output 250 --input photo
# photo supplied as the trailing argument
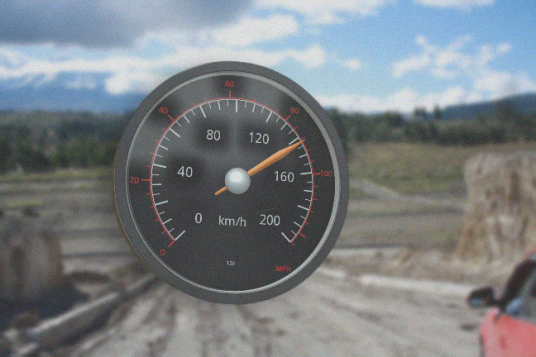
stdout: 142.5
